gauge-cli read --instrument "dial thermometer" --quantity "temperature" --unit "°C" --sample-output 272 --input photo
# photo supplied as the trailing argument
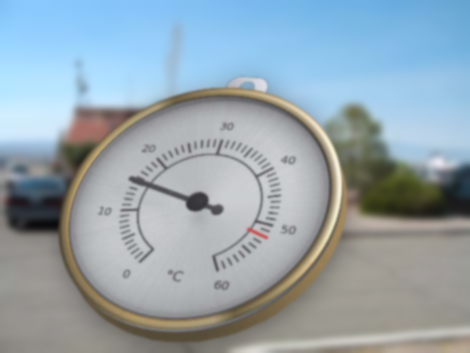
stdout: 15
